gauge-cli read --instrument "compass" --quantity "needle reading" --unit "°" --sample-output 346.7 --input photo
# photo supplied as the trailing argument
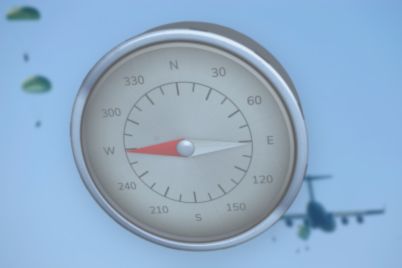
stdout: 270
